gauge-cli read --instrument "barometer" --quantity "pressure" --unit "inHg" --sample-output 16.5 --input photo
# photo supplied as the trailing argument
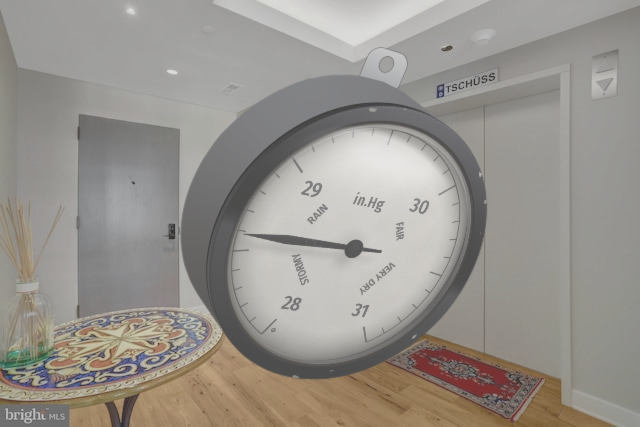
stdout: 28.6
